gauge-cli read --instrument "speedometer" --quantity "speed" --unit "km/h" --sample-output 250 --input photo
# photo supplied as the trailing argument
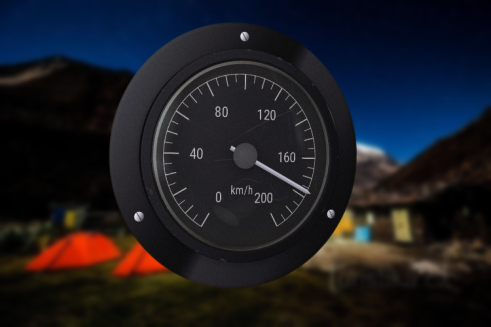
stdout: 177.5
